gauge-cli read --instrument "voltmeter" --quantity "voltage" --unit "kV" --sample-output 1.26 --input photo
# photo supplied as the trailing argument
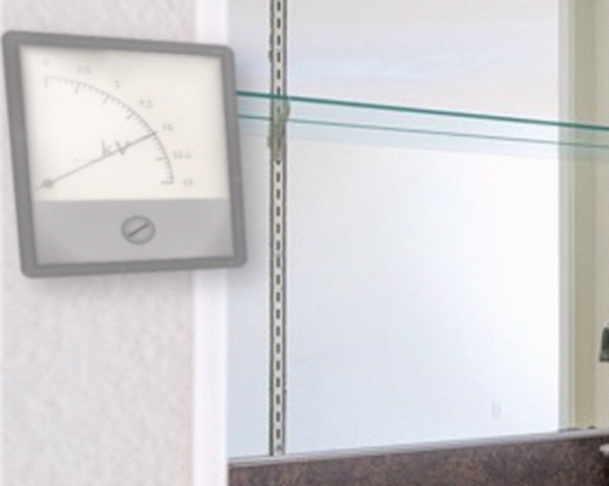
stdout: 10
